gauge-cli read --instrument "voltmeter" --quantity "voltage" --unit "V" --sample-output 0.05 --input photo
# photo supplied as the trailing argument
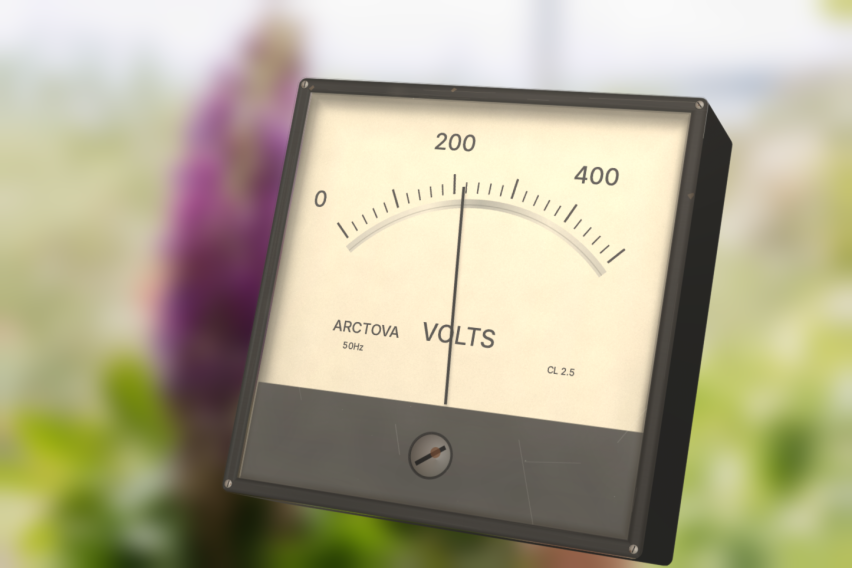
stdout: 220
